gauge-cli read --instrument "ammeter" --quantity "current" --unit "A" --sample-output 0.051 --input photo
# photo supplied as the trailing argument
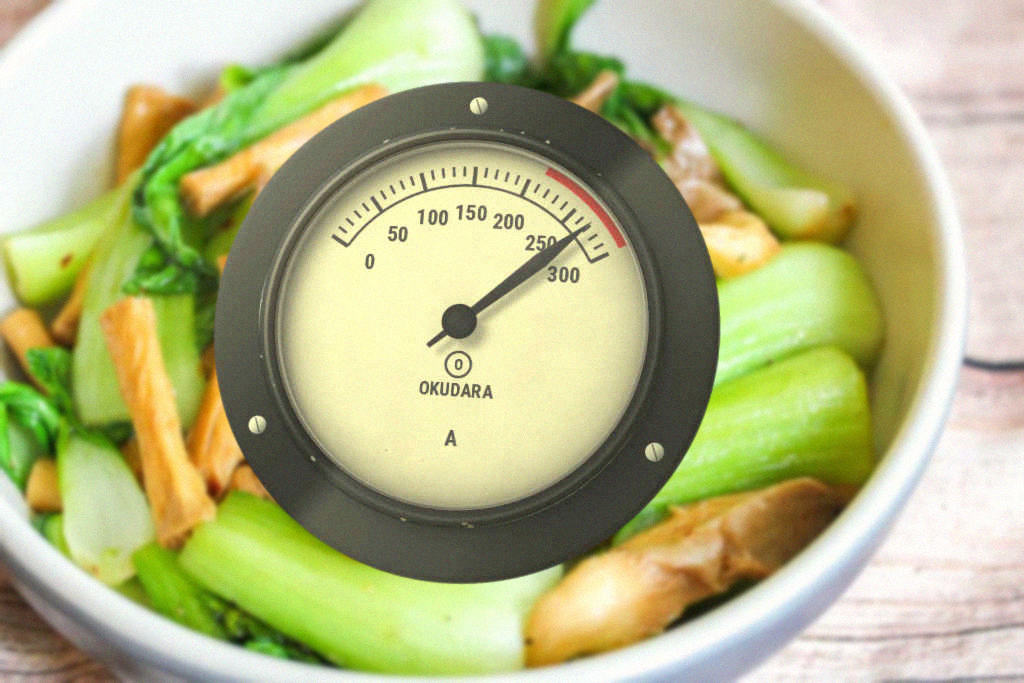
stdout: 270
